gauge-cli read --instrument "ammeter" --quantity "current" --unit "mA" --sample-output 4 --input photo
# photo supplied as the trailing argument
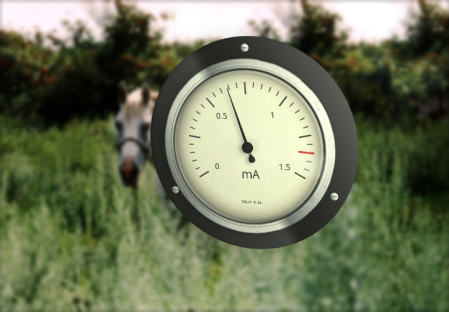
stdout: 0.65
